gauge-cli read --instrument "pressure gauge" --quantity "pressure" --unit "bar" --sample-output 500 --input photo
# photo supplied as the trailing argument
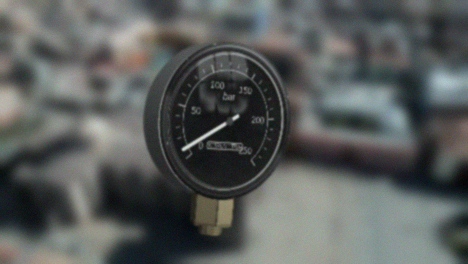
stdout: 10
